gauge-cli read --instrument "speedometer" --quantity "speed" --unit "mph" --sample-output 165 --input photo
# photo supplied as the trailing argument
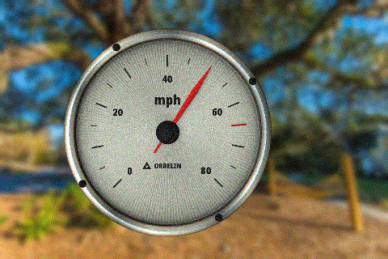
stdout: 50
